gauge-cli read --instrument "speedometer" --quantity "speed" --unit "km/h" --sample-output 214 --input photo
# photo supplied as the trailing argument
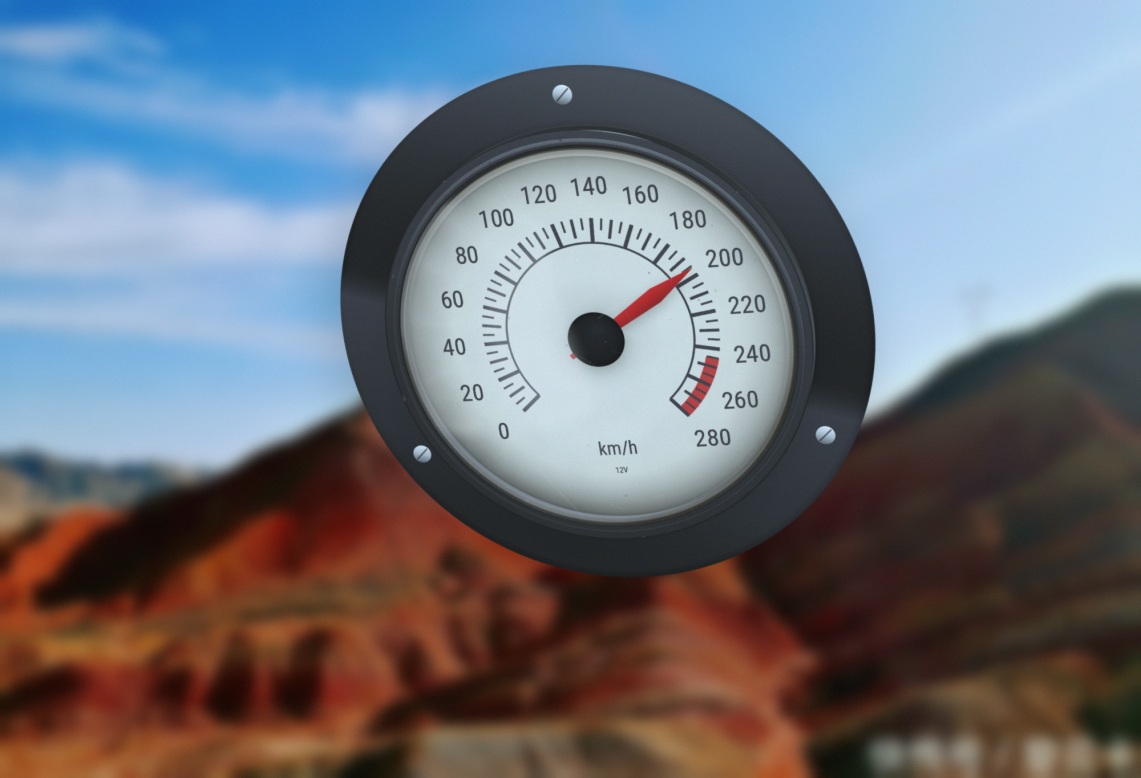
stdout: 195
